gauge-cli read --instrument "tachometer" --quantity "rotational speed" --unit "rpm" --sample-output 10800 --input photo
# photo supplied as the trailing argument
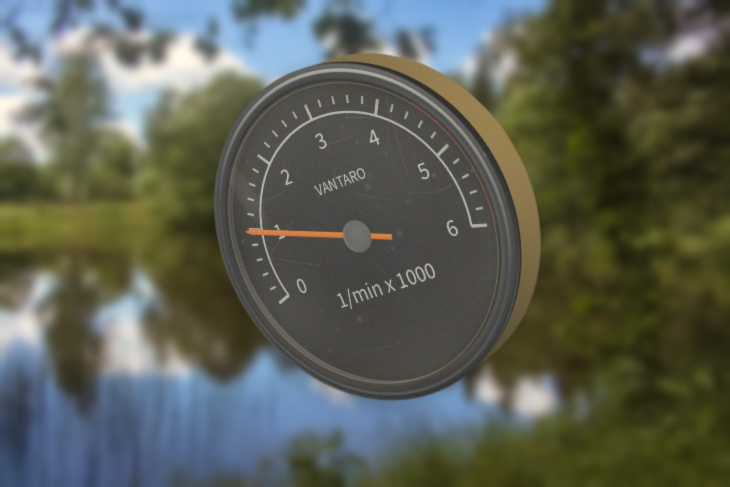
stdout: 1000
